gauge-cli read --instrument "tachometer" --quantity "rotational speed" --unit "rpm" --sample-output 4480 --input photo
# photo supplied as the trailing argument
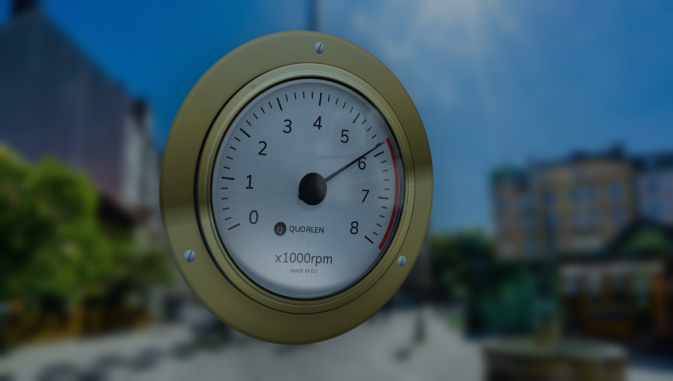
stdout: 5800
